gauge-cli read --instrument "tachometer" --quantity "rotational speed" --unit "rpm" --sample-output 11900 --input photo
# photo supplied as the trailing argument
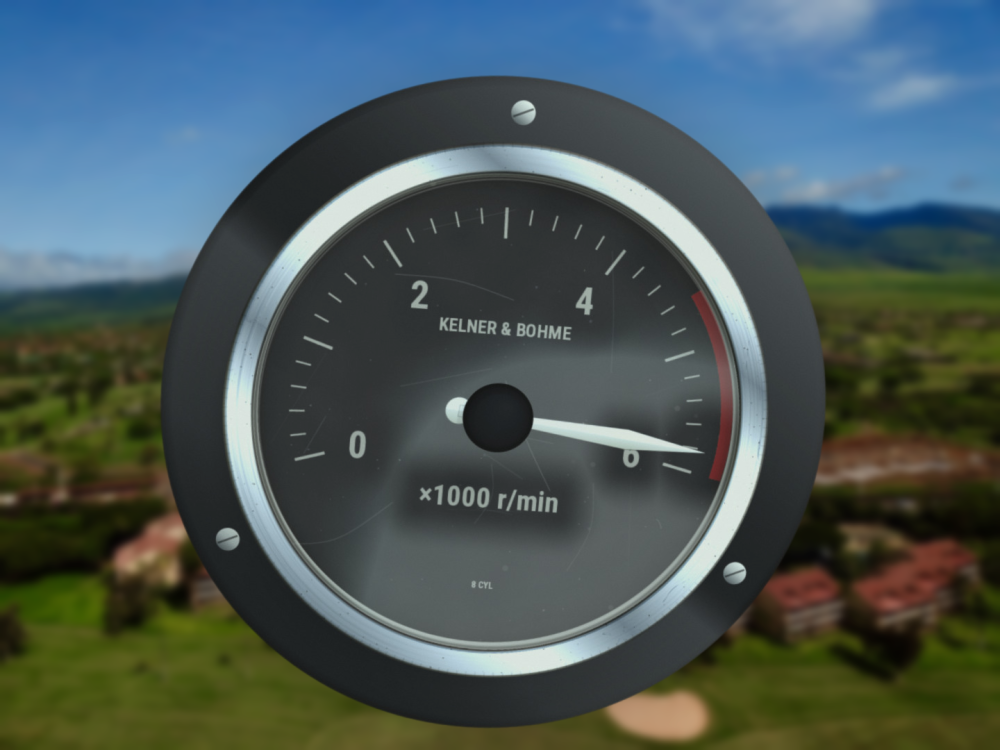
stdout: 5800
